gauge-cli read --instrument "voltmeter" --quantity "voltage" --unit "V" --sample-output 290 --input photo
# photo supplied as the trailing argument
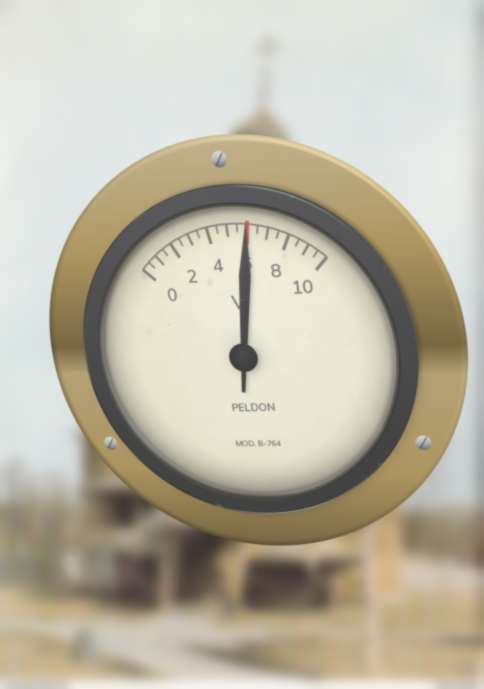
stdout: 6
